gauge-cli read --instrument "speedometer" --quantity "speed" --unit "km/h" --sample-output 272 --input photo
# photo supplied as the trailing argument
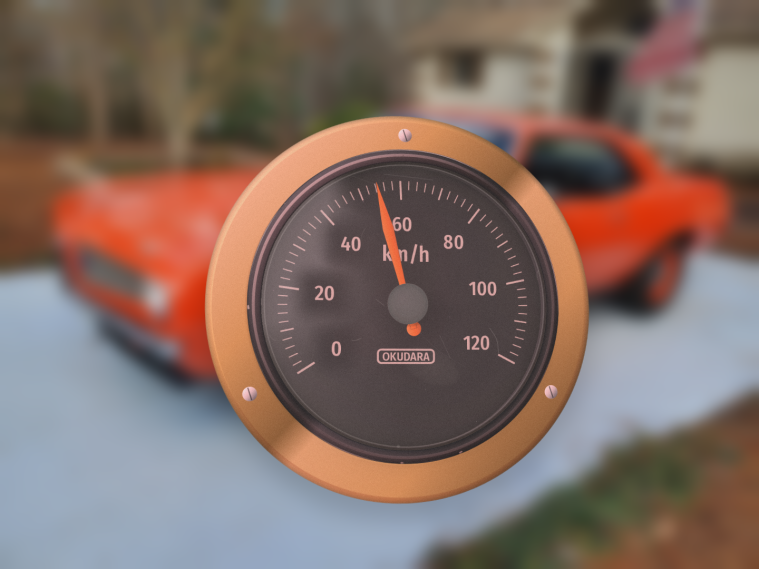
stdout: 54
